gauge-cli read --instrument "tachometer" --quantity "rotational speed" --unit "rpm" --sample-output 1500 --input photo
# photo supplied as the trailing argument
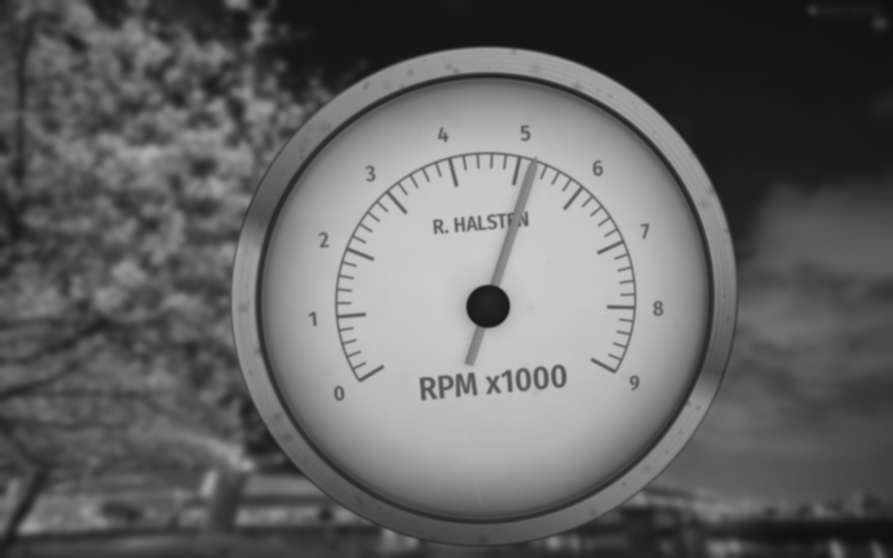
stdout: 5200
